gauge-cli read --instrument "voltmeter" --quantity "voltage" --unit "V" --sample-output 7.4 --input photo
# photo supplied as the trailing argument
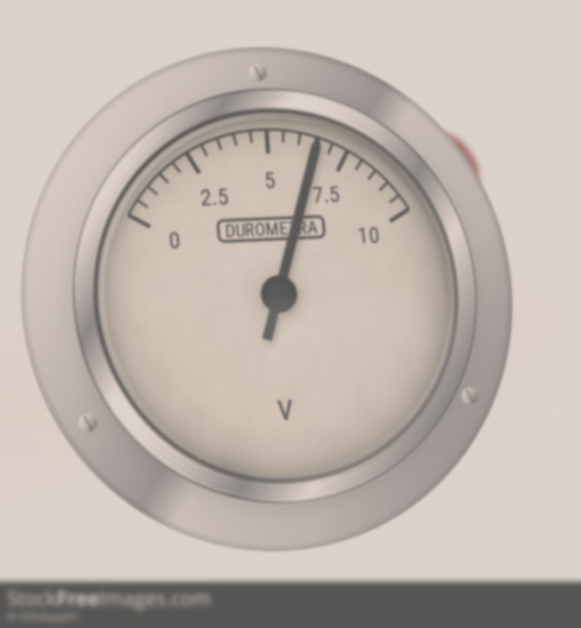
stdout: 6.5
